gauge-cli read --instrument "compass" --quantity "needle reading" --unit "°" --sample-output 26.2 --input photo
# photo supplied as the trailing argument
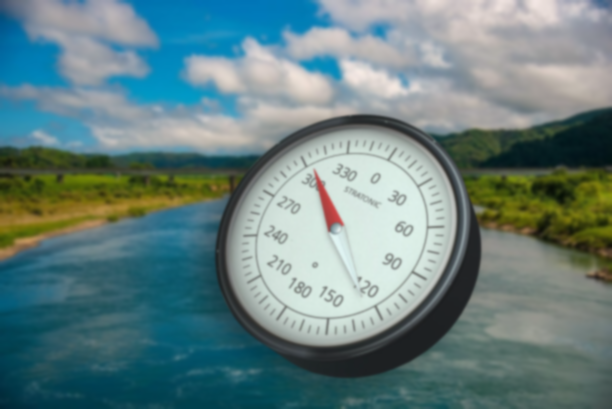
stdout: 305
